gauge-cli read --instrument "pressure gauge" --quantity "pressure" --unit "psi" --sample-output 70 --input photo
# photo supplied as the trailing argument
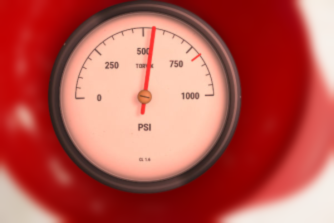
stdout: 550
